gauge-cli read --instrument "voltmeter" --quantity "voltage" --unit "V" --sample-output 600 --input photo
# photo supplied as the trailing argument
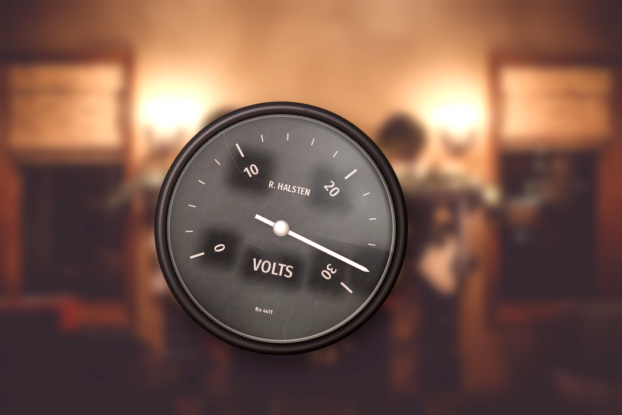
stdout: 28
